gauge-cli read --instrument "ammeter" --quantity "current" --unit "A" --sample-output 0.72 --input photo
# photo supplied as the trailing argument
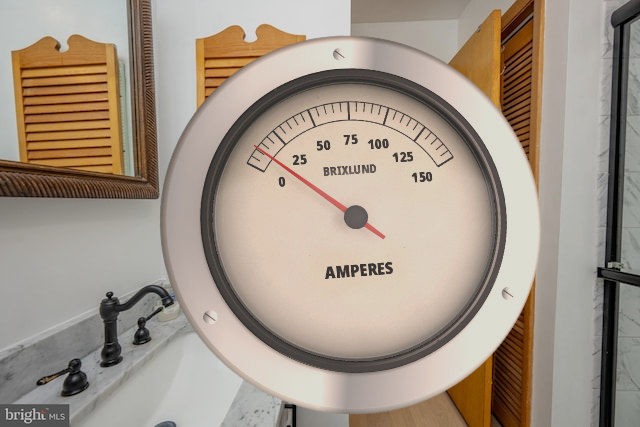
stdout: 10
